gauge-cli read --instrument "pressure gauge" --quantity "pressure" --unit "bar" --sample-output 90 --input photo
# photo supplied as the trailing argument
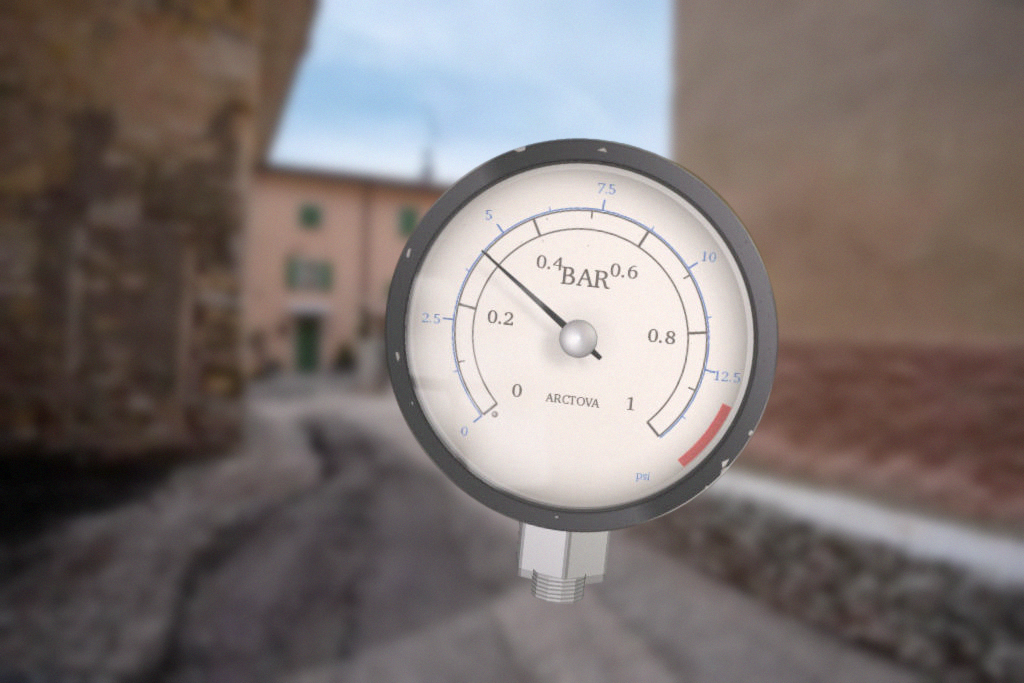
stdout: 0.3
